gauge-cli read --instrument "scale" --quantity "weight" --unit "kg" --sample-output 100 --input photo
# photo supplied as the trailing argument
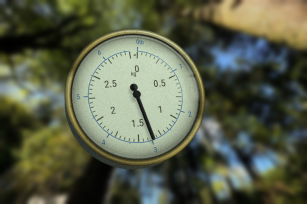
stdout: 1.35
